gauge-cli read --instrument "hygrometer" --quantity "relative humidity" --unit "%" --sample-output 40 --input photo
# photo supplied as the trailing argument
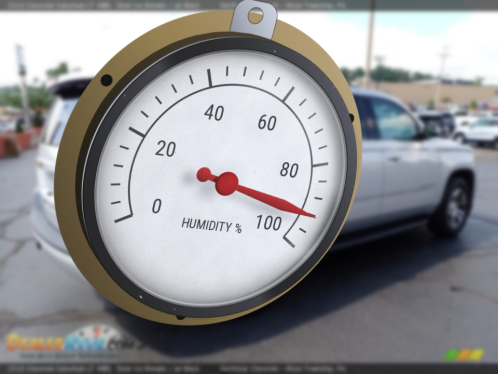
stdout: 92
